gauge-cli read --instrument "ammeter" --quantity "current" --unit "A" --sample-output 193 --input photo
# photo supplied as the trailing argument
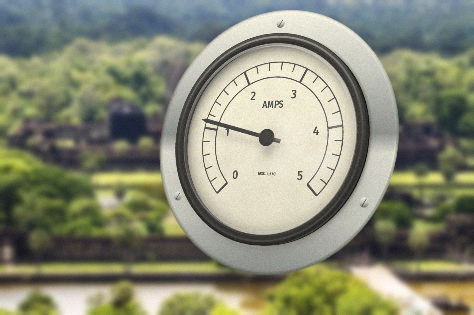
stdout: 1.1
